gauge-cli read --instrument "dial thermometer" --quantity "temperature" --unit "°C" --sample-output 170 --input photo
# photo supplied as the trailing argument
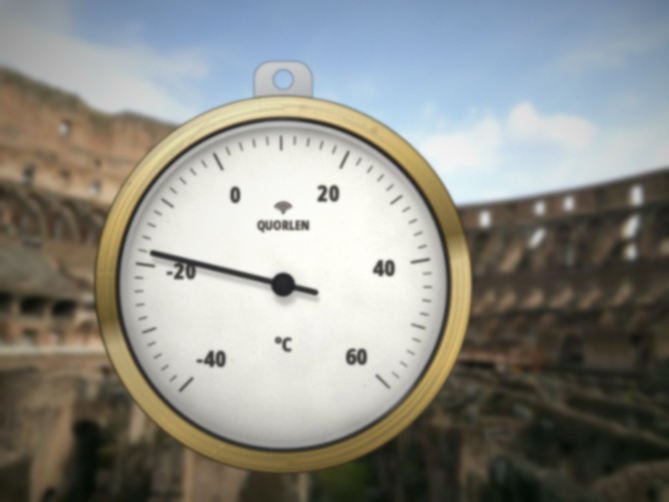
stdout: -18
